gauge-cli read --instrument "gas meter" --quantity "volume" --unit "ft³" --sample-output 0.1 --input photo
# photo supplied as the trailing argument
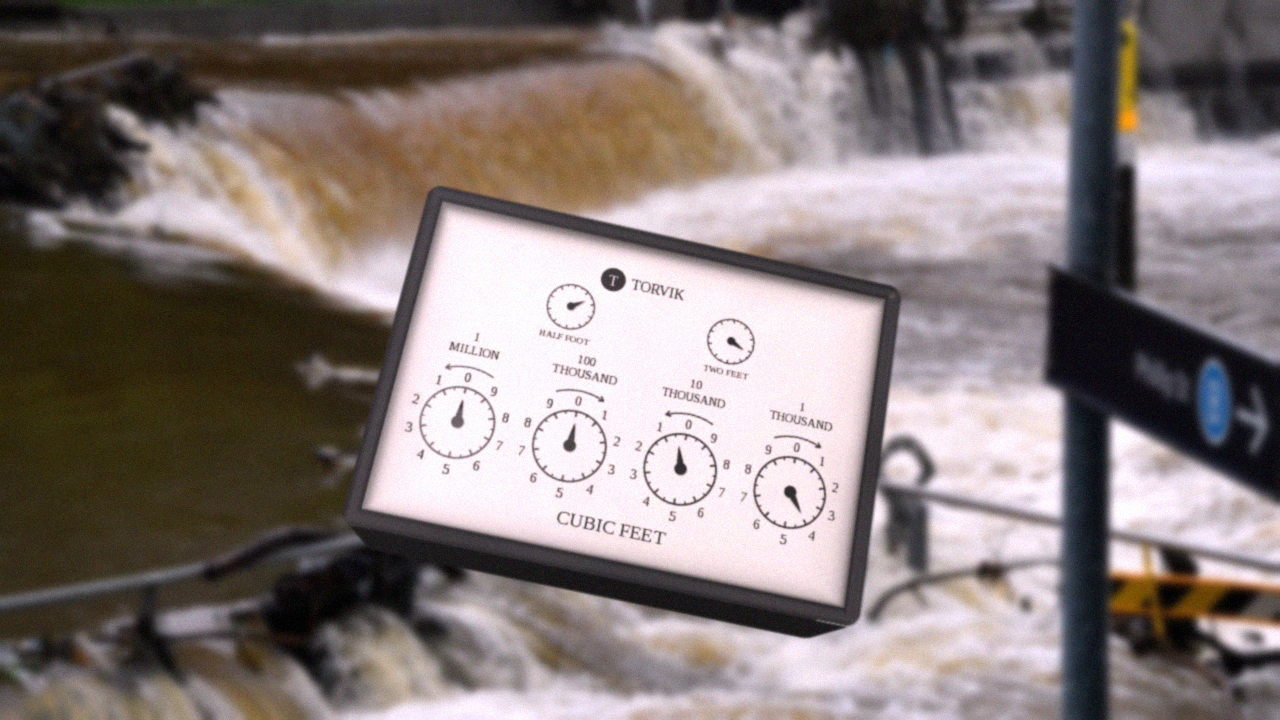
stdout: 400
